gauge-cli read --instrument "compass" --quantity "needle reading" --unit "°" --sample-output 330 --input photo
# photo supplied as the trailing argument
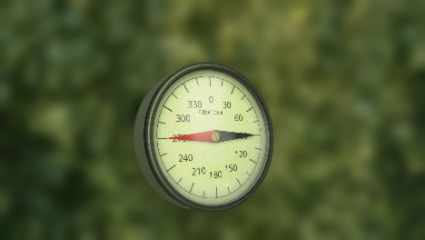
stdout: 270
